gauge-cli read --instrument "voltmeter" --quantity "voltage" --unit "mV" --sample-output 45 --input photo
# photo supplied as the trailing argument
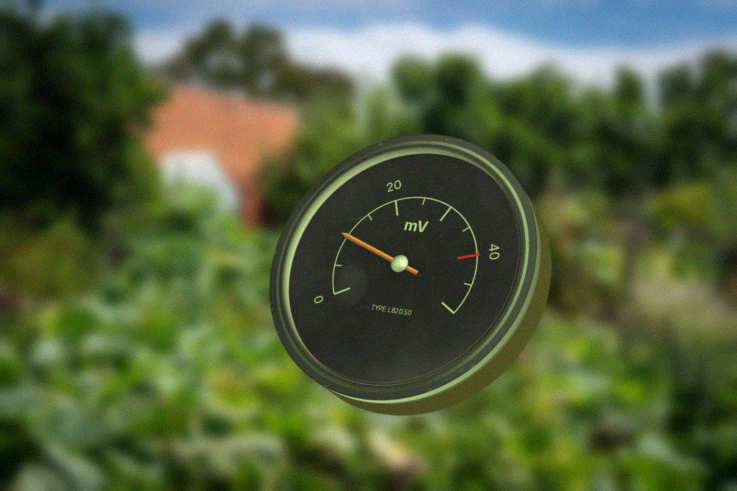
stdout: 10
